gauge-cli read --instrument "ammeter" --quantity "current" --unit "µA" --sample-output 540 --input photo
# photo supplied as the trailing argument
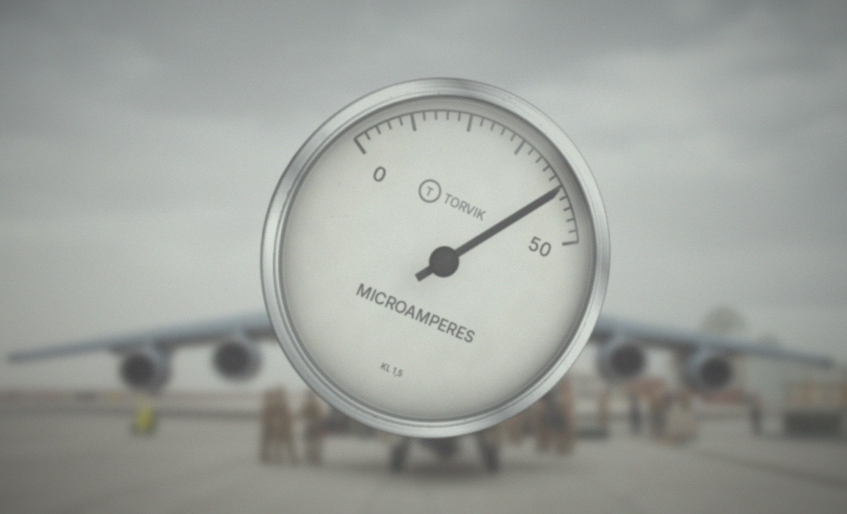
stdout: 40
